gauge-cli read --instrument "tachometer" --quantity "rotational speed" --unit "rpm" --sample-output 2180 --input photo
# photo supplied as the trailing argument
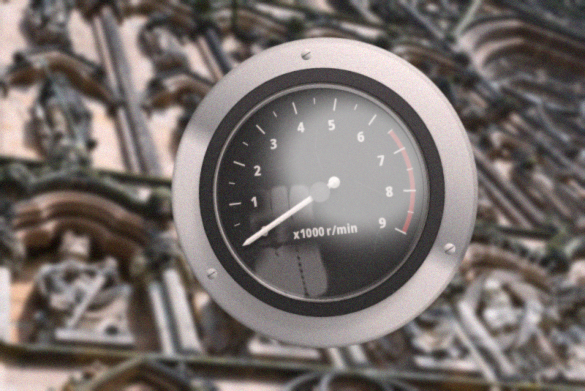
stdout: 0
